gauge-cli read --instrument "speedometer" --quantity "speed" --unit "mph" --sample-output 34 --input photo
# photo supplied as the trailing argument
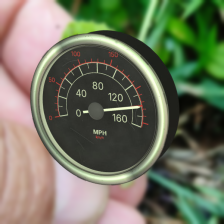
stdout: 140
